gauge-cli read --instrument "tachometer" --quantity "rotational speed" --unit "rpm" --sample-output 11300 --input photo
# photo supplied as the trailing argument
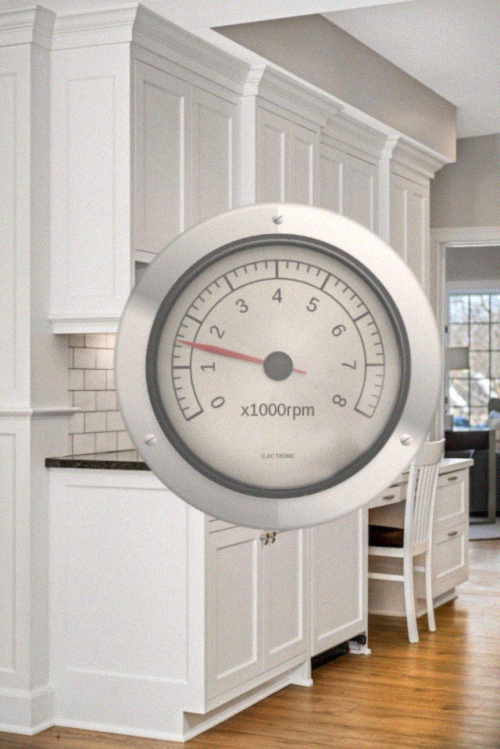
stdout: 1500
